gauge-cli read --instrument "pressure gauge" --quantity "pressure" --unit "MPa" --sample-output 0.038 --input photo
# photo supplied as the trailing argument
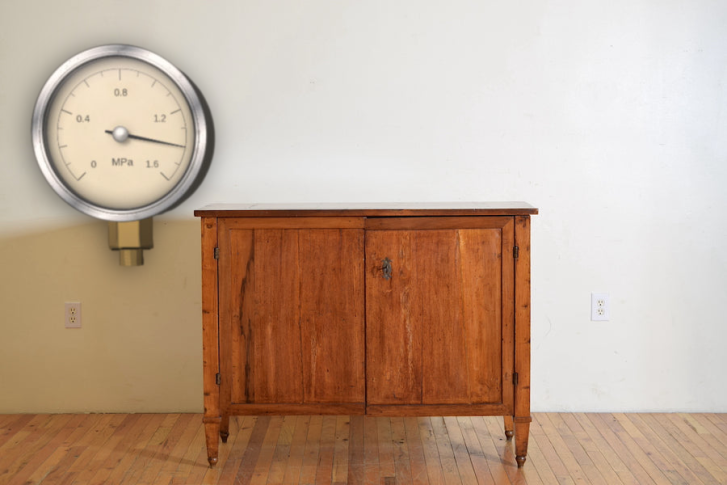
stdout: 1.4
